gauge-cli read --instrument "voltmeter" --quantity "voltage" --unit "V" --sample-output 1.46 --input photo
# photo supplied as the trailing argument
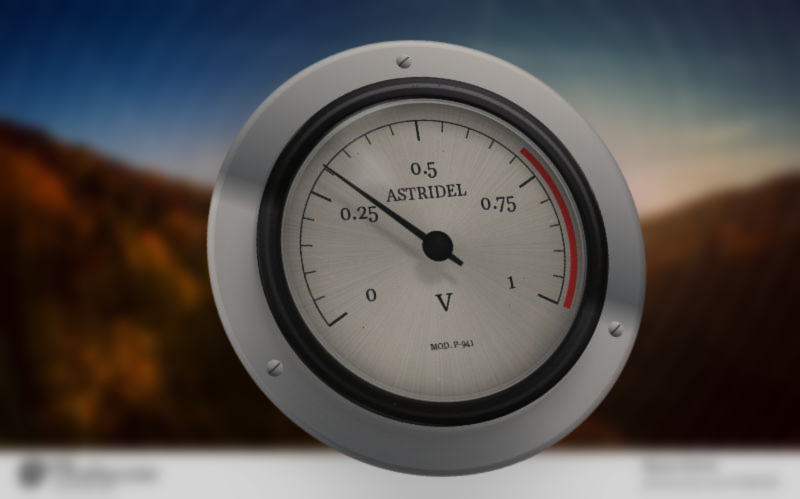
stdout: 0.3
